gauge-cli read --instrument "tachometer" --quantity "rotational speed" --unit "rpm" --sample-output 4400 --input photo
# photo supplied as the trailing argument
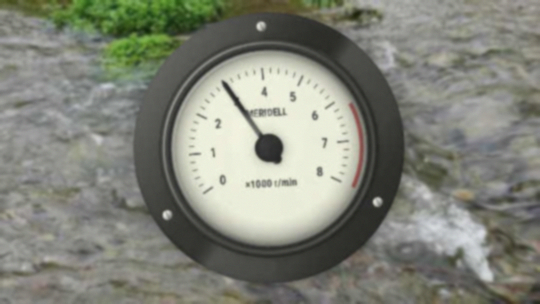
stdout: 3000
